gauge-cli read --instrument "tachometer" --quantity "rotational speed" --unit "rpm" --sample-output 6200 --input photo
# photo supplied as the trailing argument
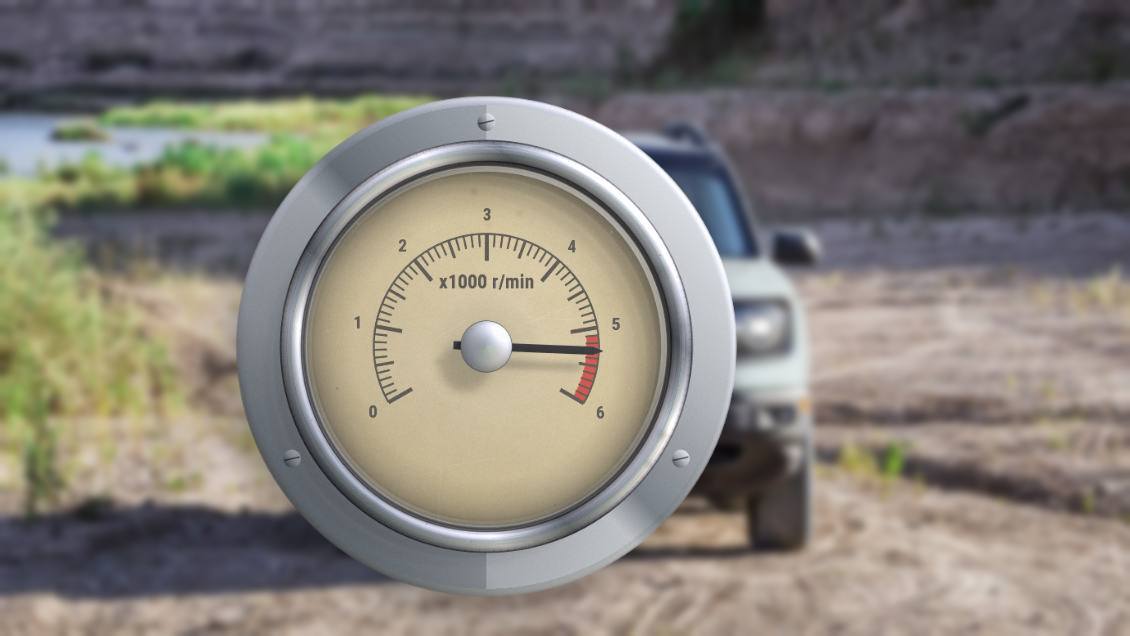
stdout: 5300
